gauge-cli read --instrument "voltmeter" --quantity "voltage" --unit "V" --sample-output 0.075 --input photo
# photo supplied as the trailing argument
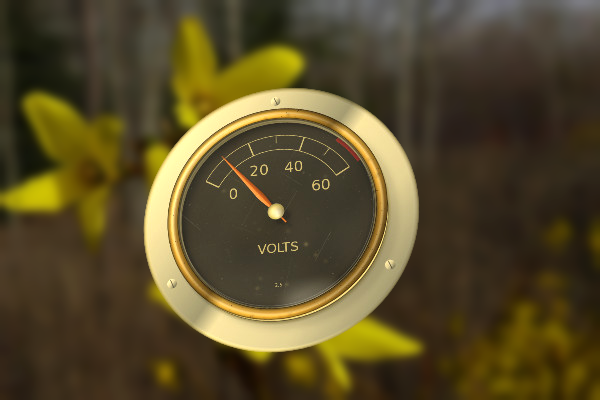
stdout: 10
